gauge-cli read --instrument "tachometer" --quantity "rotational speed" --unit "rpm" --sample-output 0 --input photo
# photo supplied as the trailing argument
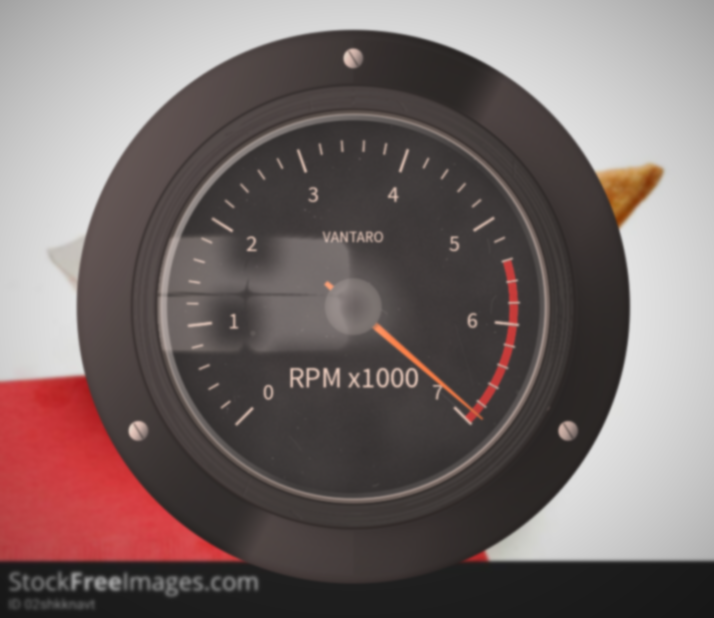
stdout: 6900
